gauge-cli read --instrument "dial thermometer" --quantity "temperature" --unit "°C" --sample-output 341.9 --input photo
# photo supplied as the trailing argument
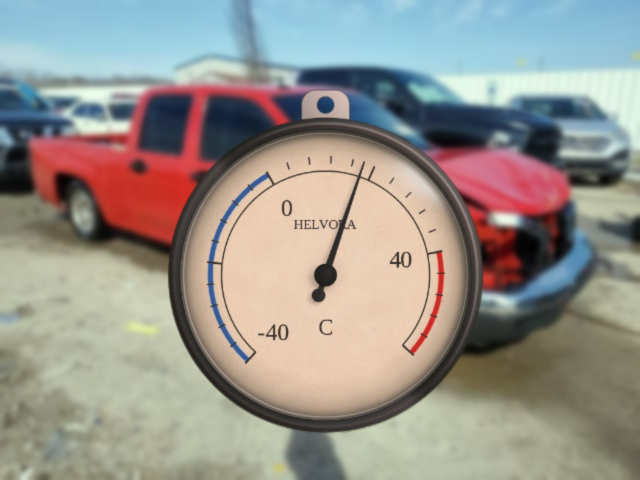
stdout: 18
